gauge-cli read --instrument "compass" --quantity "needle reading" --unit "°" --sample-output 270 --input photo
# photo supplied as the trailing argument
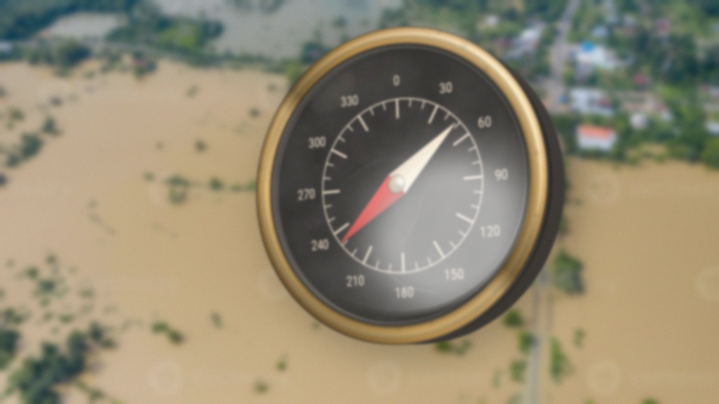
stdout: 230
